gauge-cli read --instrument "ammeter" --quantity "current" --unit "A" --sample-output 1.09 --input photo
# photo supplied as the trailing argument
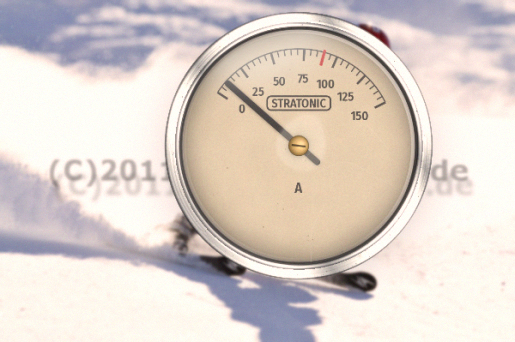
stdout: 10
